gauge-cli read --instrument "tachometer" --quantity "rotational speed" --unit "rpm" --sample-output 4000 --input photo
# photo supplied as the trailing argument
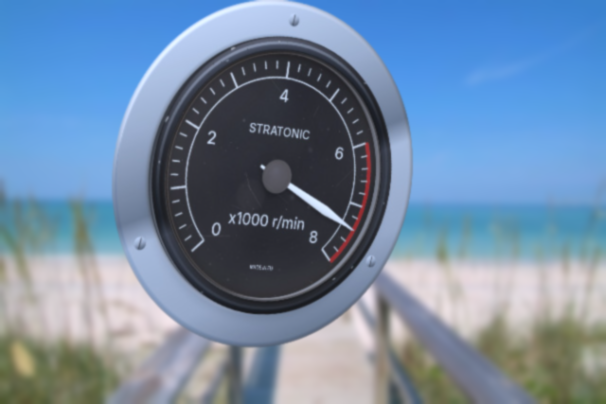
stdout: 7400
